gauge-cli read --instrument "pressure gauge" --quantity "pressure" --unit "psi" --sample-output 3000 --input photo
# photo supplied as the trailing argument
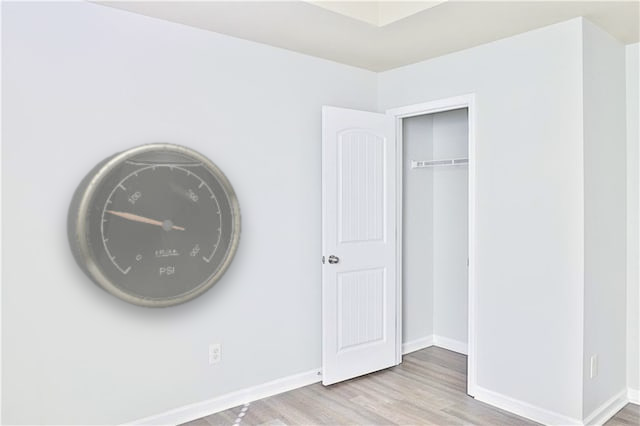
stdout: 70
